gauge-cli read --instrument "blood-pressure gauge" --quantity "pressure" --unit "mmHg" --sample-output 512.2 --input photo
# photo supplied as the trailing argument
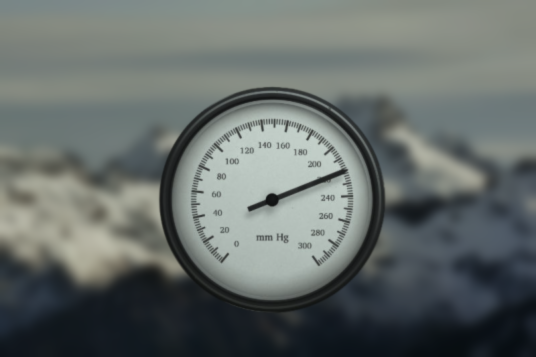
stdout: 220
